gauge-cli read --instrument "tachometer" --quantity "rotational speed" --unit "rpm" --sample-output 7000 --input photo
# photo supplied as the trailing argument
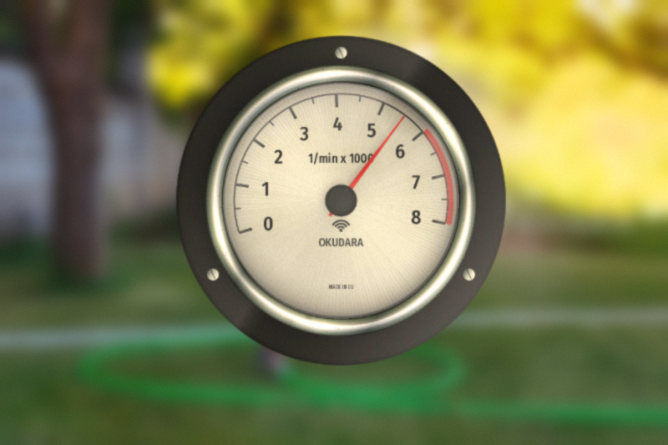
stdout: 5500
